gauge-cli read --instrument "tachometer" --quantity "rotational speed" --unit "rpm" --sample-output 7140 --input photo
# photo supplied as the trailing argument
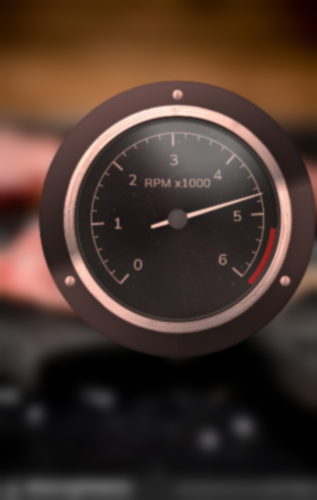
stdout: 4700
